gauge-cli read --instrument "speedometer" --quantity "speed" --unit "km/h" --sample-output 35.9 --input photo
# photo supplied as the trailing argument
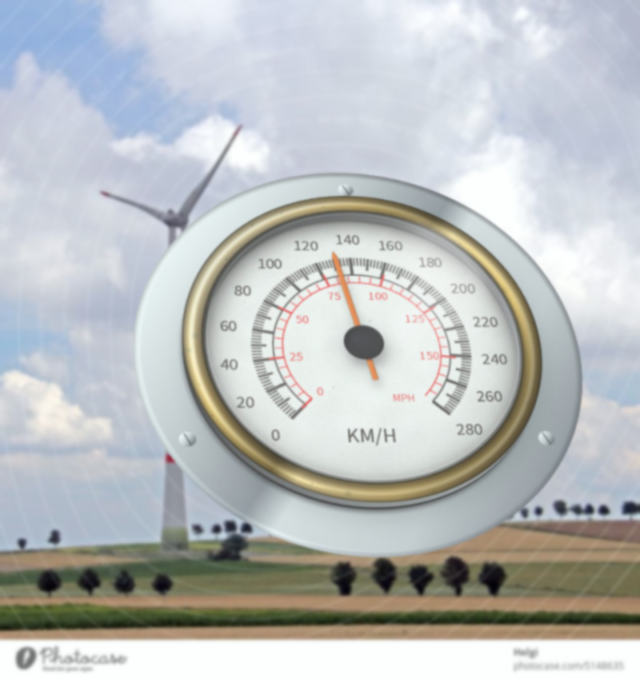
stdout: 130
